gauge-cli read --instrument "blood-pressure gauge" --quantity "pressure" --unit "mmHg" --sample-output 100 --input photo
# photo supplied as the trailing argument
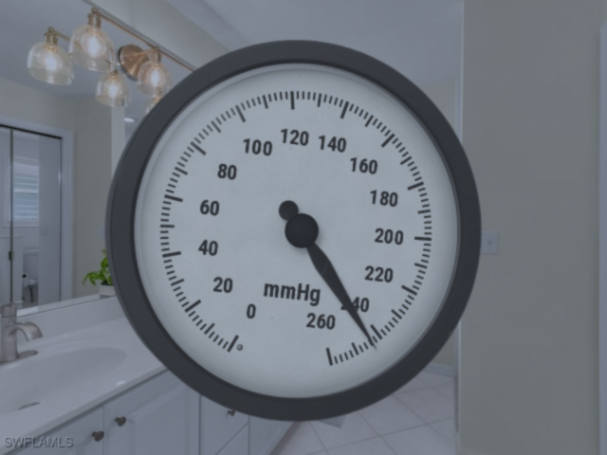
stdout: 244
